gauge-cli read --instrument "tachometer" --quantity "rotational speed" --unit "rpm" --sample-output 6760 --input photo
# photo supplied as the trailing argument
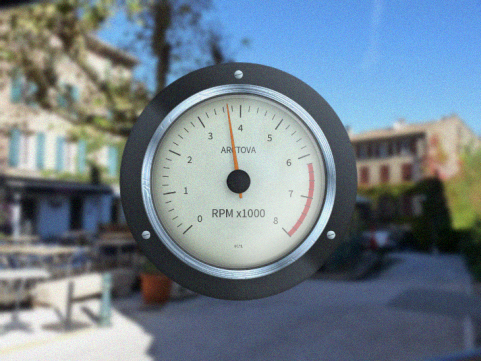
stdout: 3700
